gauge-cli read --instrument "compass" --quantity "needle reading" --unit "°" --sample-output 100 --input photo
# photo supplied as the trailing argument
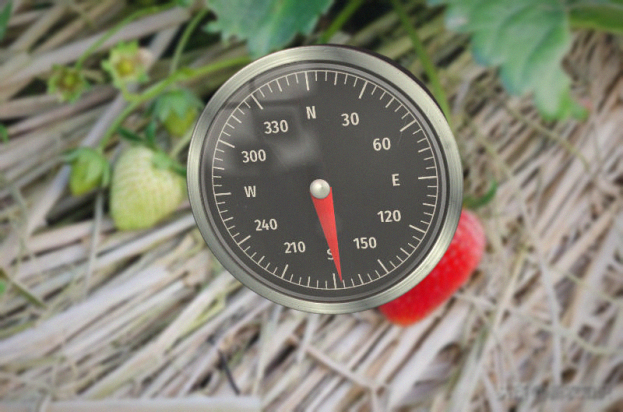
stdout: 175
